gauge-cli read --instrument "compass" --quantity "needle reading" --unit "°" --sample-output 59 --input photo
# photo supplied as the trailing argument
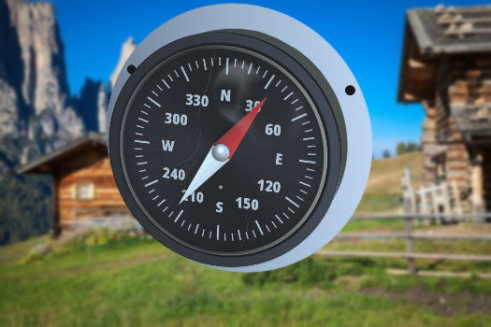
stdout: 35
